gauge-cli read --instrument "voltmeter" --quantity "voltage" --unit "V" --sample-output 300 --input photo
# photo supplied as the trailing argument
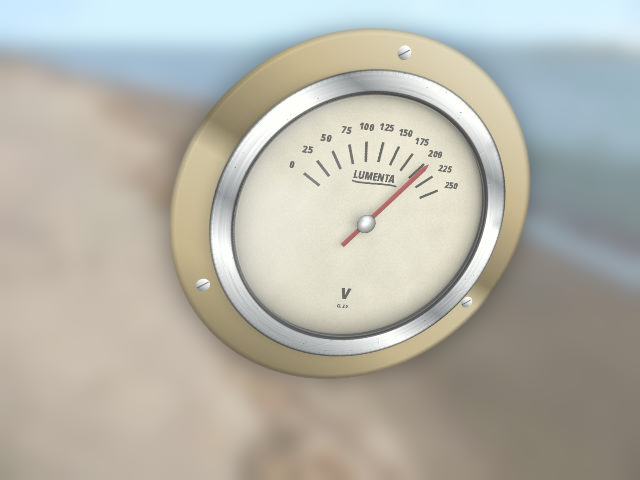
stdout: 200
